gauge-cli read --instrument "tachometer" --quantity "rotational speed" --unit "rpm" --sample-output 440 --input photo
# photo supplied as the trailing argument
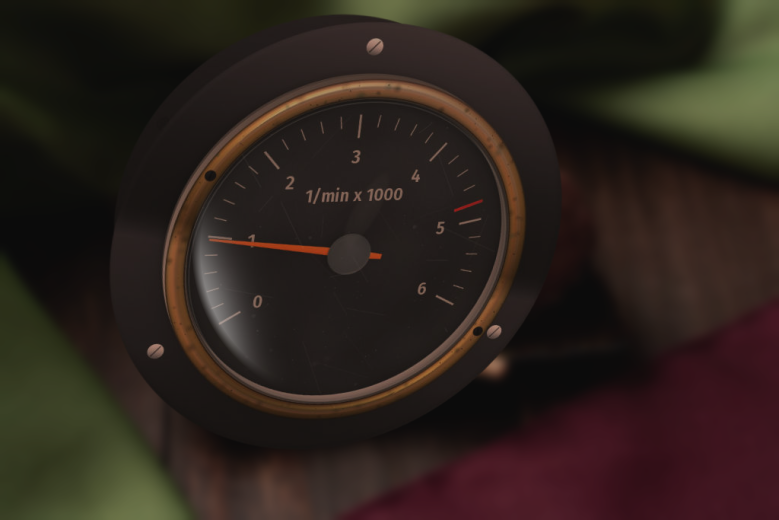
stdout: 1000
